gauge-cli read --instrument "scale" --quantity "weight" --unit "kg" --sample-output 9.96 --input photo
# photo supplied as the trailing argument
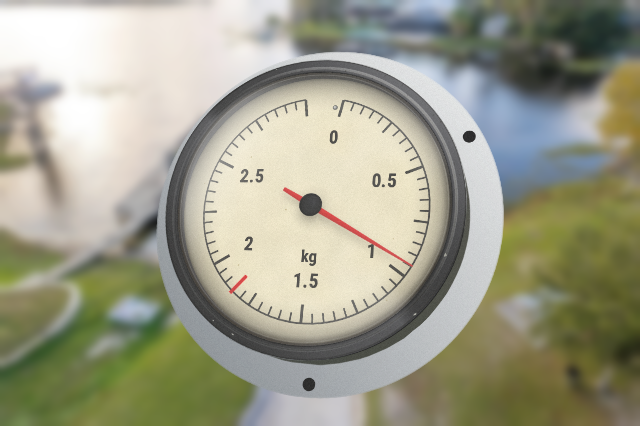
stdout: 0.95
